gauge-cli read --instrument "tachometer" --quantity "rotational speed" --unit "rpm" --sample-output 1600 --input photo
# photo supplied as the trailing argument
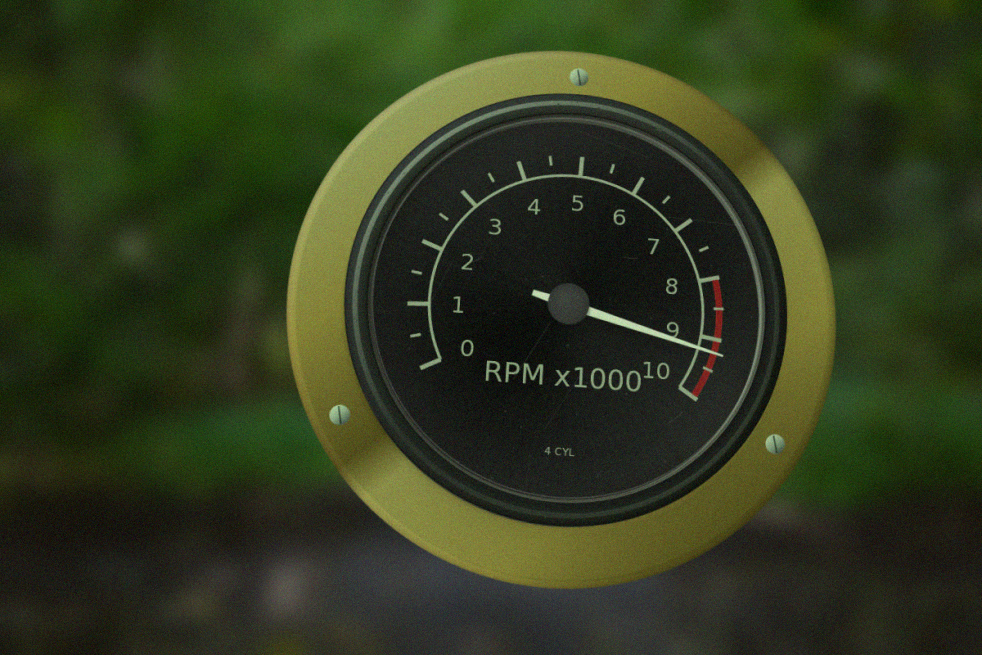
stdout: 9250
